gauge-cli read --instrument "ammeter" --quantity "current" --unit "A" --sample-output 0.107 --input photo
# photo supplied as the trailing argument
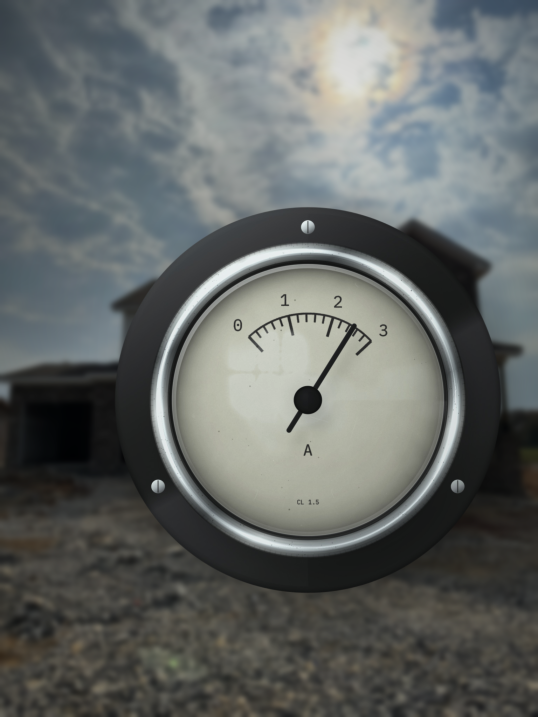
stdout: 2.5
